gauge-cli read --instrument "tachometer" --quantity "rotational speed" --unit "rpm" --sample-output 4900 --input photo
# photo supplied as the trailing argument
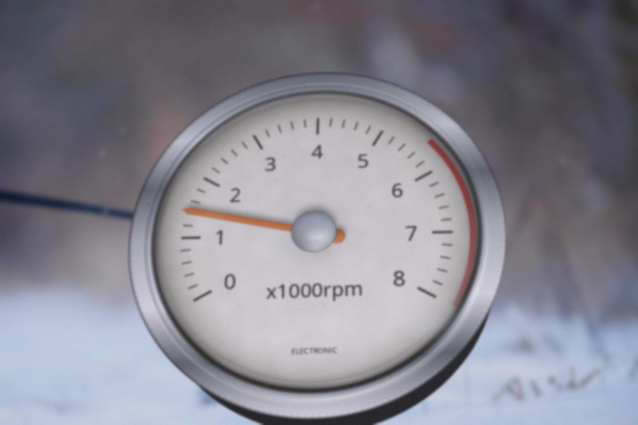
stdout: 1400
